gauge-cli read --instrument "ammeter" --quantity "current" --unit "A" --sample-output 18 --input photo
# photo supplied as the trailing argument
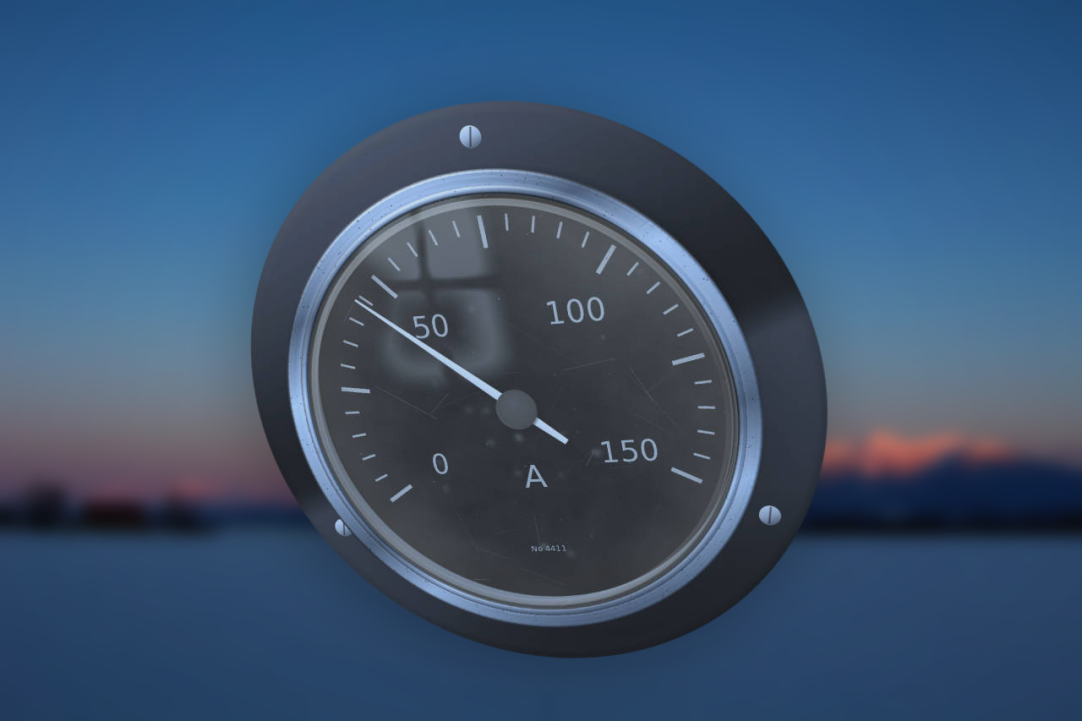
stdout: 45
